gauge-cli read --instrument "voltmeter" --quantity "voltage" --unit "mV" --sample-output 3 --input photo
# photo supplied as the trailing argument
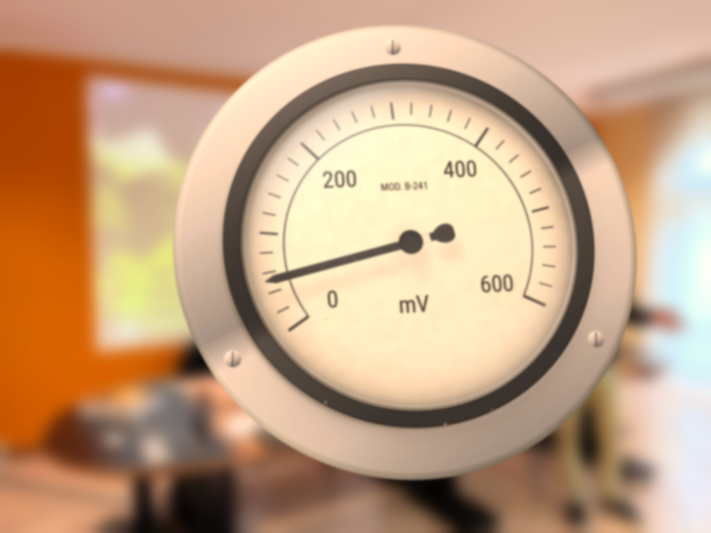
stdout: 50
